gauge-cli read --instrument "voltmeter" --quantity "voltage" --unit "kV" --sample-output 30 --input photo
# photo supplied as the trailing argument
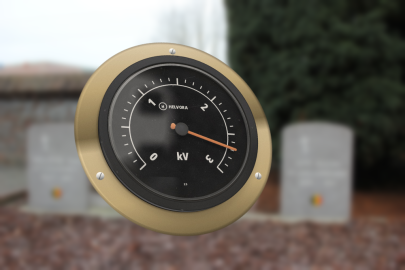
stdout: 2.7
